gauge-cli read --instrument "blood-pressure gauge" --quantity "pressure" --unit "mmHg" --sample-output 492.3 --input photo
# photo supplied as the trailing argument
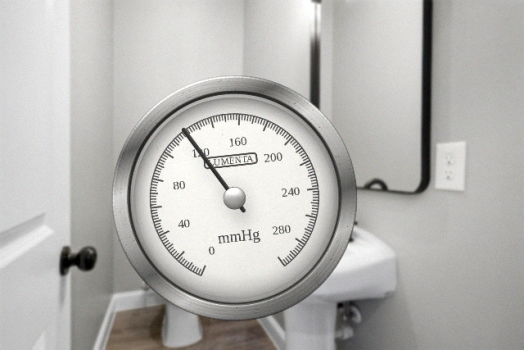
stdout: 120
